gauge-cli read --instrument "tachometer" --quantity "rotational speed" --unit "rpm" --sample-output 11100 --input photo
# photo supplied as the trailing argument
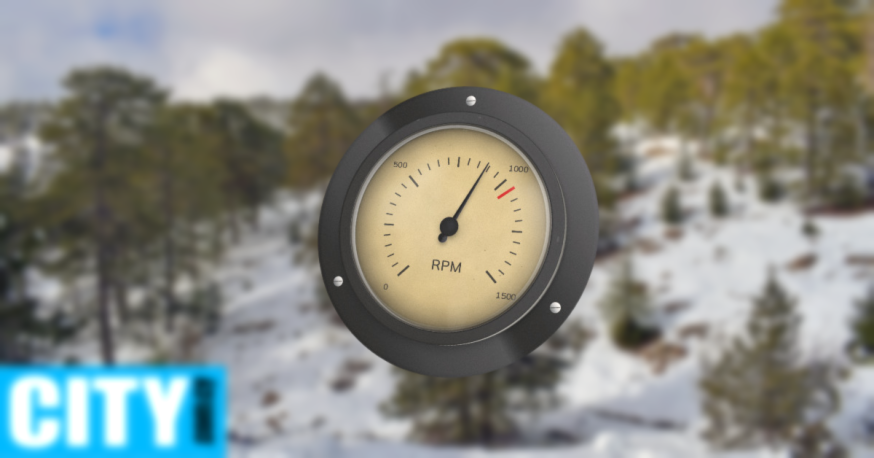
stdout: 900
